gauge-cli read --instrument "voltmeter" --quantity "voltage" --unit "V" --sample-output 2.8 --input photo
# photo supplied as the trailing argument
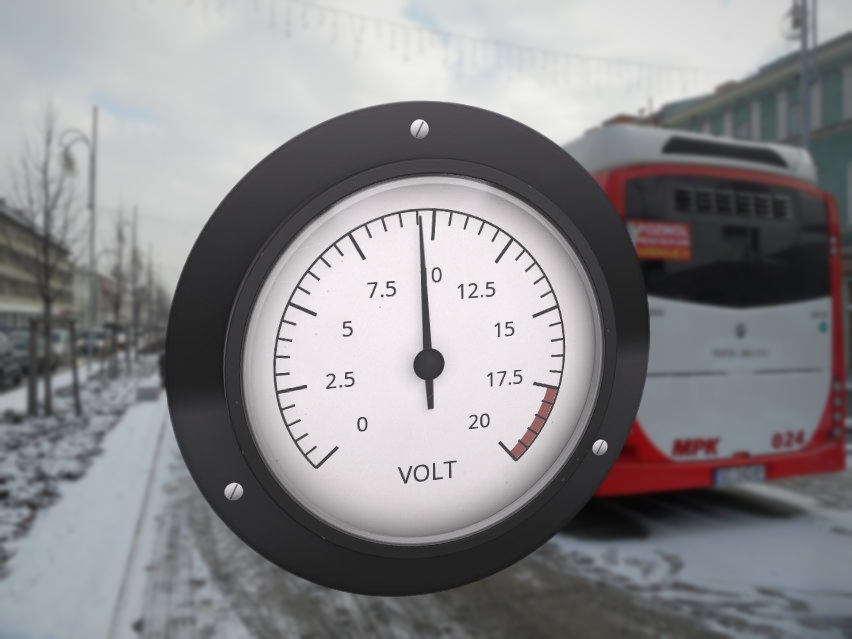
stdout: 9.5
